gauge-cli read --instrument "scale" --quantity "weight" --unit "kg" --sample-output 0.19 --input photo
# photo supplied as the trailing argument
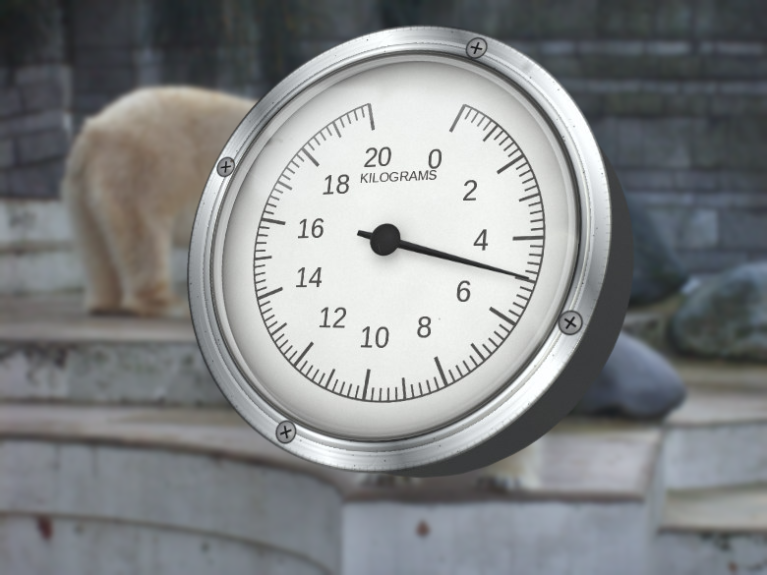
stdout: 5
